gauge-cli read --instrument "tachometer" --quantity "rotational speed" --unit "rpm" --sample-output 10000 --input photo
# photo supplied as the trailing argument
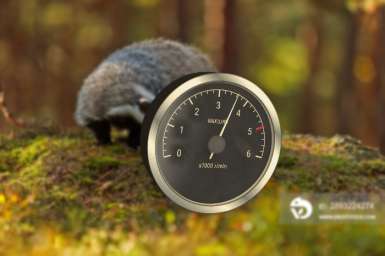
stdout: 3600
